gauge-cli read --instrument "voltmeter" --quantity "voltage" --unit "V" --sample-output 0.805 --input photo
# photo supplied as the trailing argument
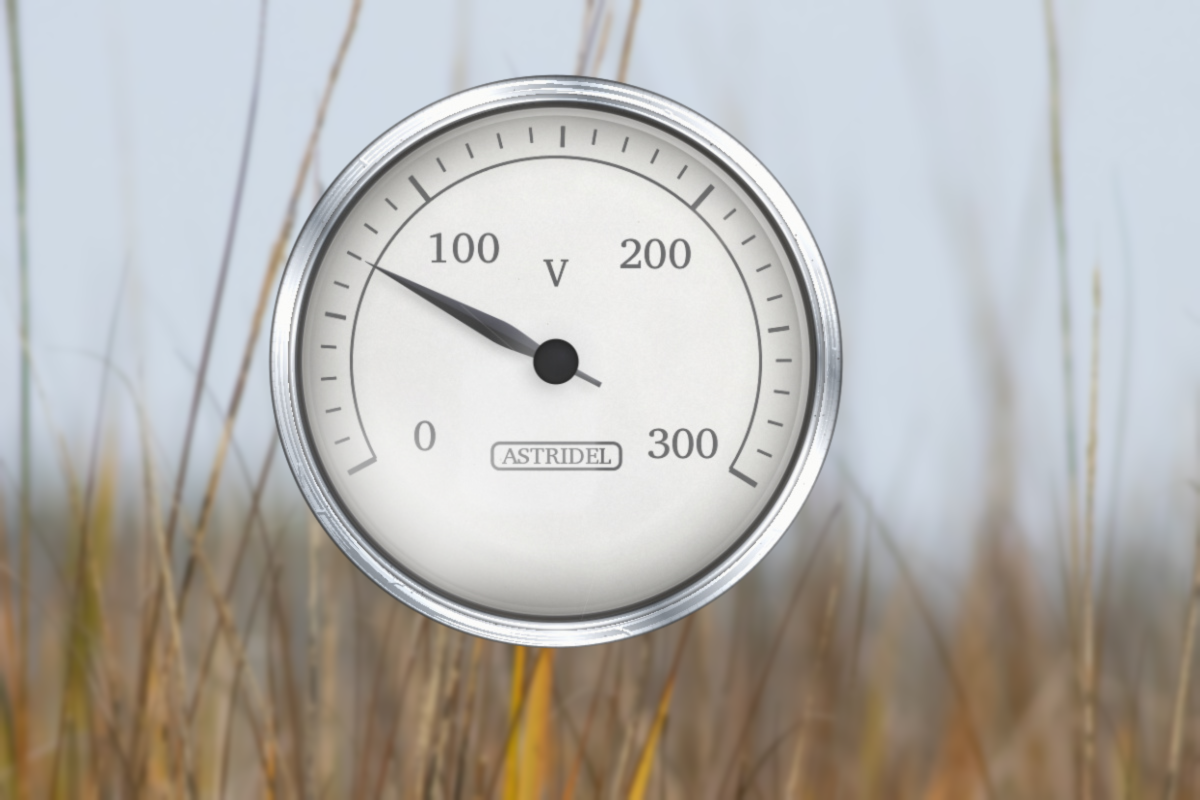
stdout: 70
